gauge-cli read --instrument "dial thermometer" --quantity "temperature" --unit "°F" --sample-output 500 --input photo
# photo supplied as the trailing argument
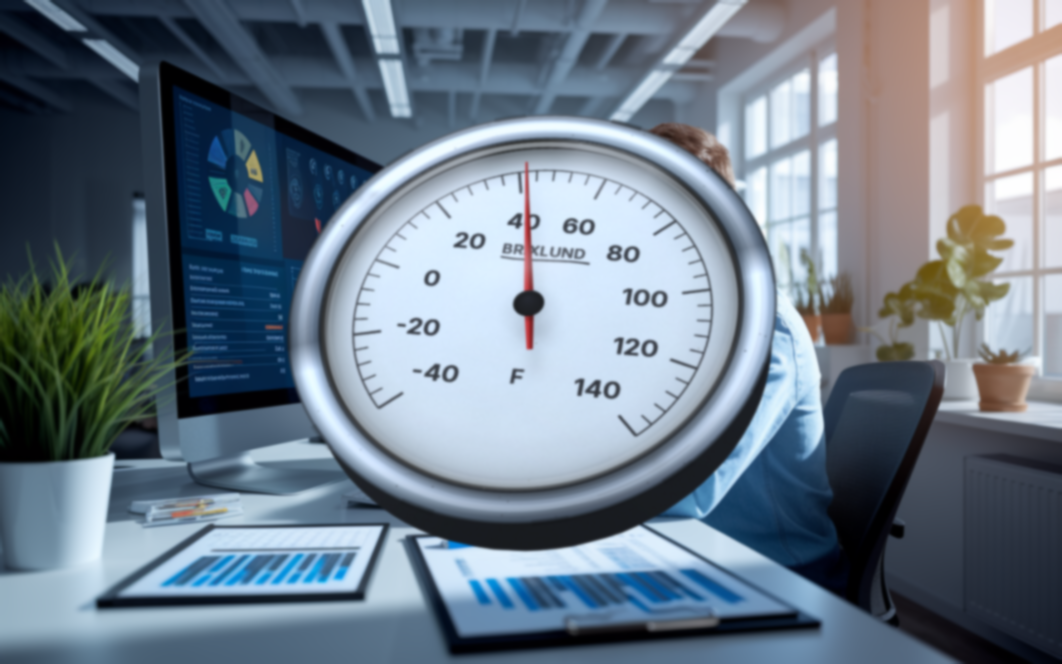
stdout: 42
